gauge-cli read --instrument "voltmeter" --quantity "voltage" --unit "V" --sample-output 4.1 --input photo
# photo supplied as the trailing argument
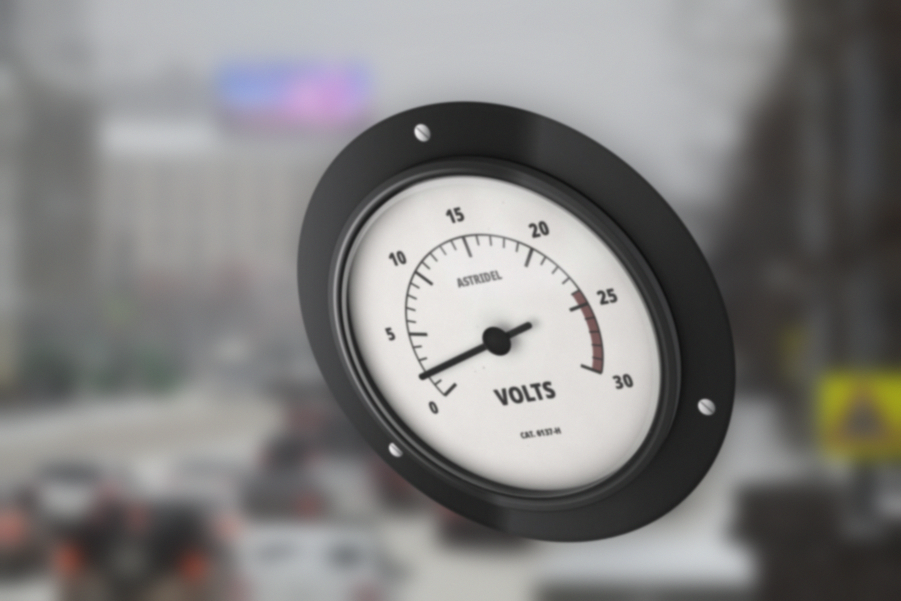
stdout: 2
